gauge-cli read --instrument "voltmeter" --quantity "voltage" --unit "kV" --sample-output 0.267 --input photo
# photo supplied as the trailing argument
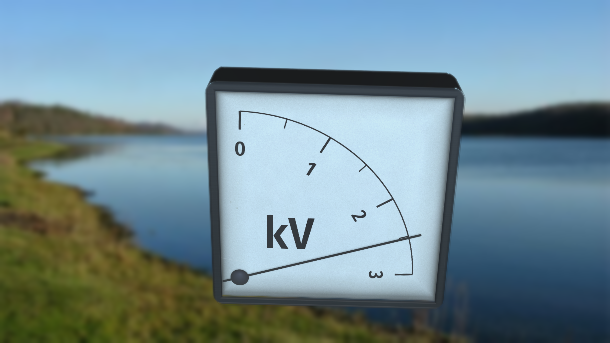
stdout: 2.5
